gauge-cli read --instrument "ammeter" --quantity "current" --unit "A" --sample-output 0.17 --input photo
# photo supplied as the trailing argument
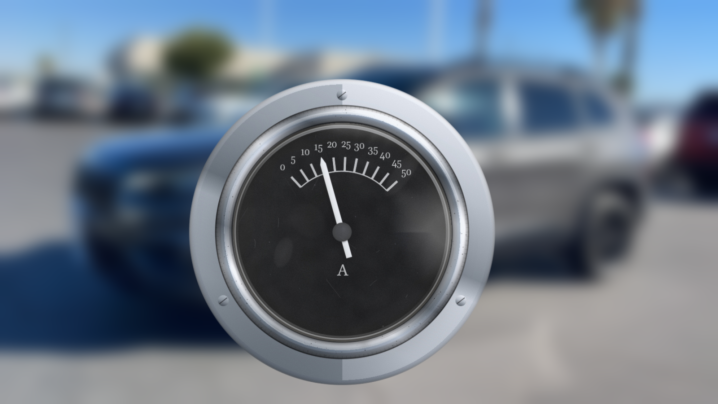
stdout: 15
